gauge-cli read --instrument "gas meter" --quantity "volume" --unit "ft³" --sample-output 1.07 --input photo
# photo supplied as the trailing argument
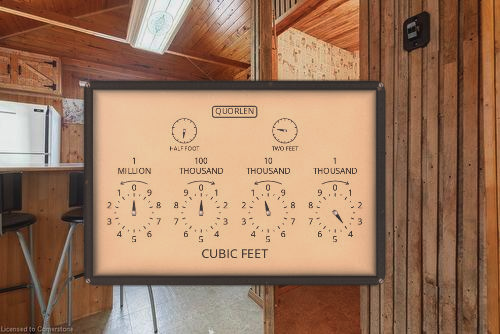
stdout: 400
